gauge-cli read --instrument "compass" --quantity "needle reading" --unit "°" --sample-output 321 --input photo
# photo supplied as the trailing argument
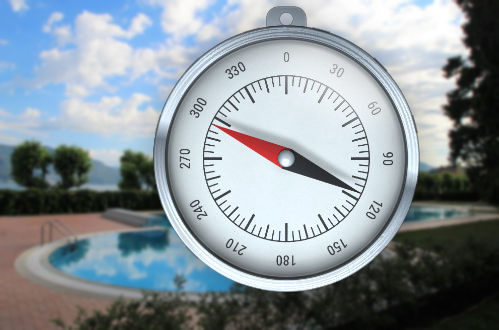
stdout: 295
